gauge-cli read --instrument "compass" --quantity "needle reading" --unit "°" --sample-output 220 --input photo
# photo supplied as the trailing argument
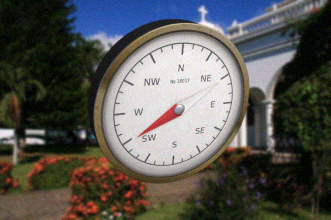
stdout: 240
